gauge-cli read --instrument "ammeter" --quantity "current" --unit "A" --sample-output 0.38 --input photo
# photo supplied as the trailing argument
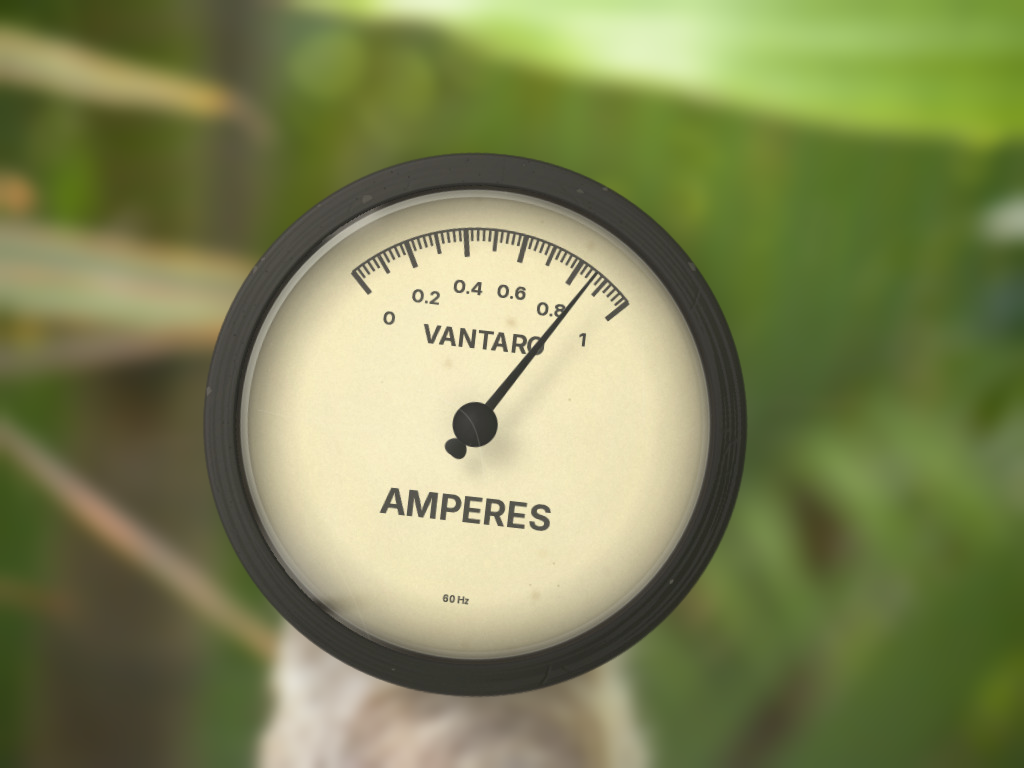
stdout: 0.86
